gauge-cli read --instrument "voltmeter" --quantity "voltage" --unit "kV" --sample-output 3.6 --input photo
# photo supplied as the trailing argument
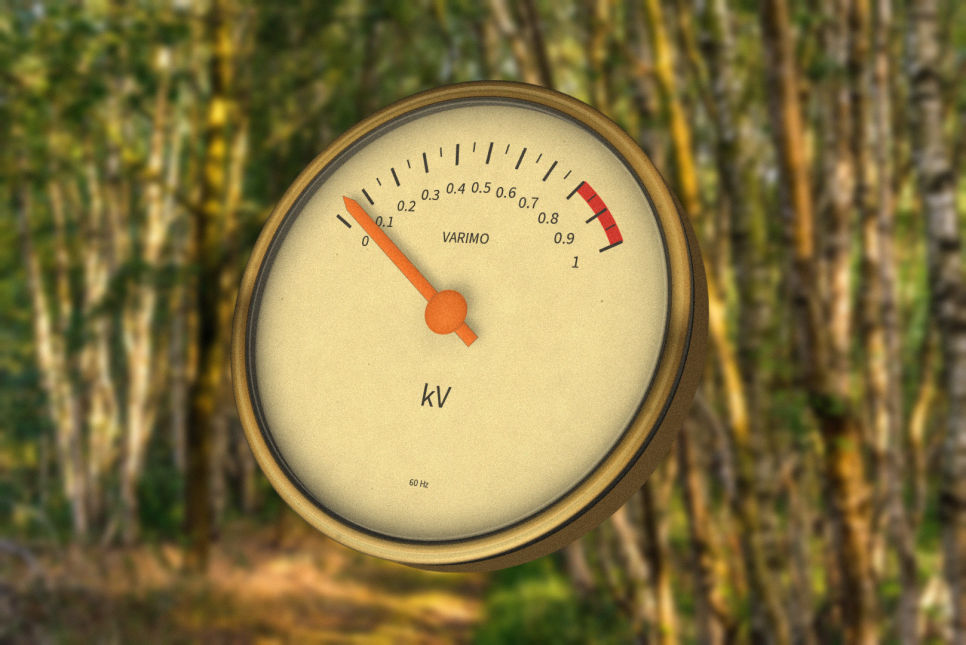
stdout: 0.05
